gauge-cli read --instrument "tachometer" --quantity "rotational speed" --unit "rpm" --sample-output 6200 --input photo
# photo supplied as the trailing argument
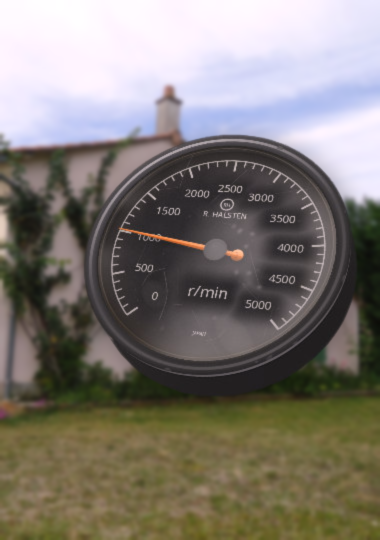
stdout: 1000
